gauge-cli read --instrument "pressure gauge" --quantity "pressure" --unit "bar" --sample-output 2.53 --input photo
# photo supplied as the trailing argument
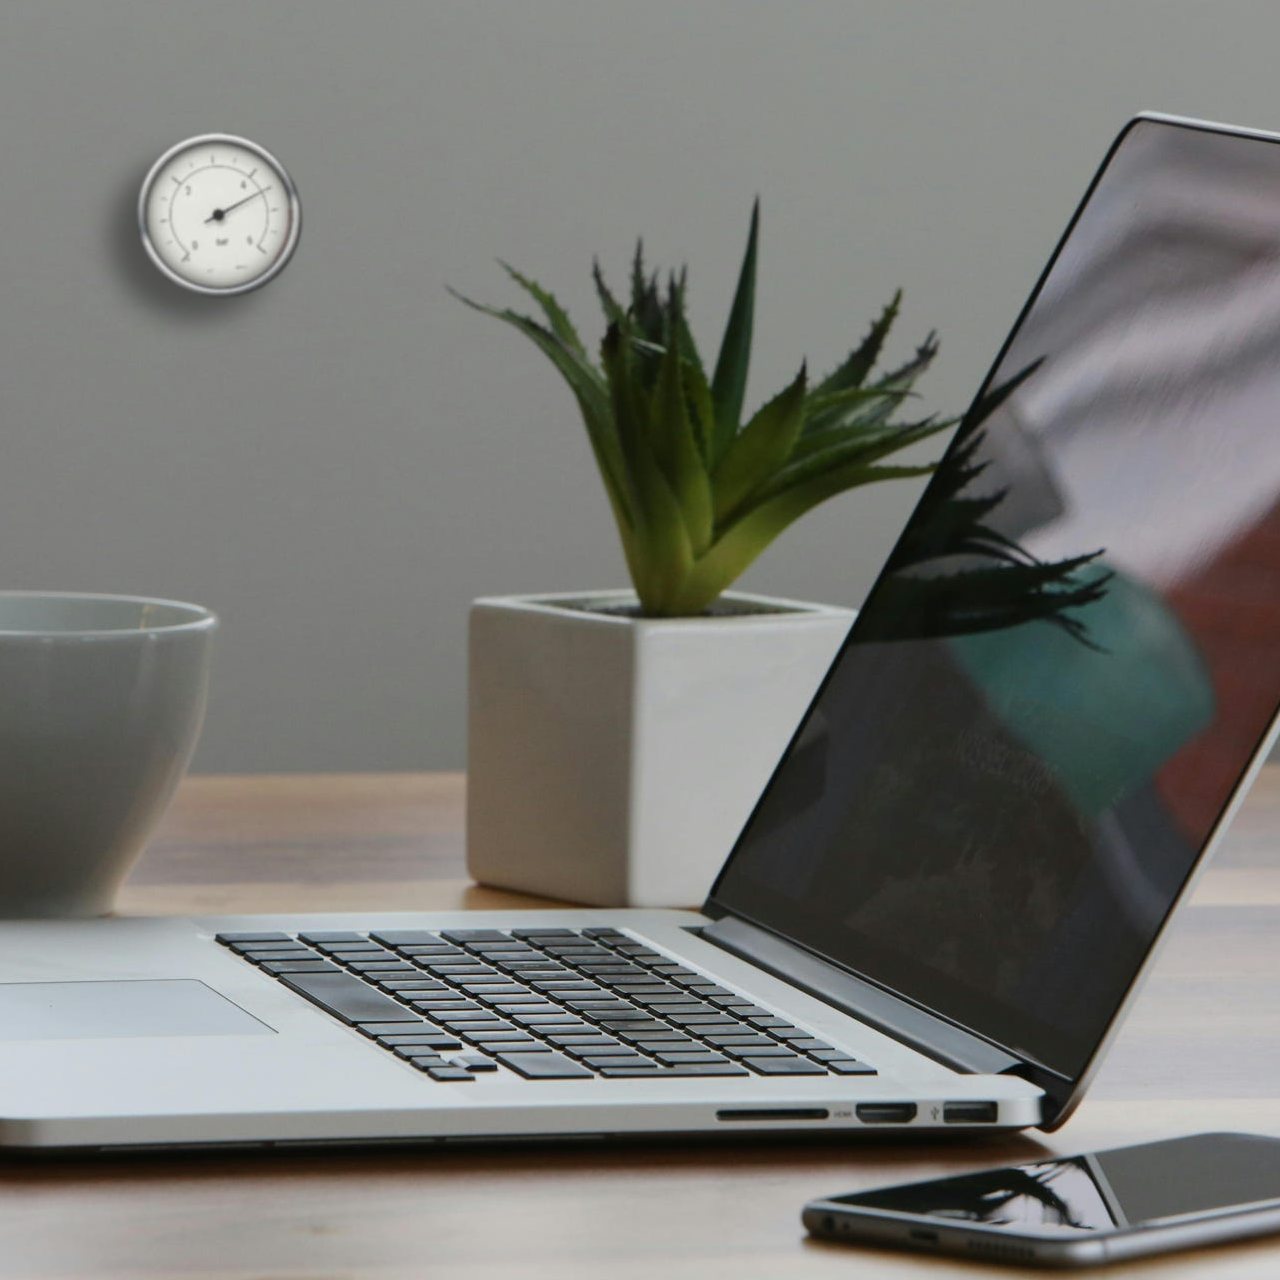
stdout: 4.5
